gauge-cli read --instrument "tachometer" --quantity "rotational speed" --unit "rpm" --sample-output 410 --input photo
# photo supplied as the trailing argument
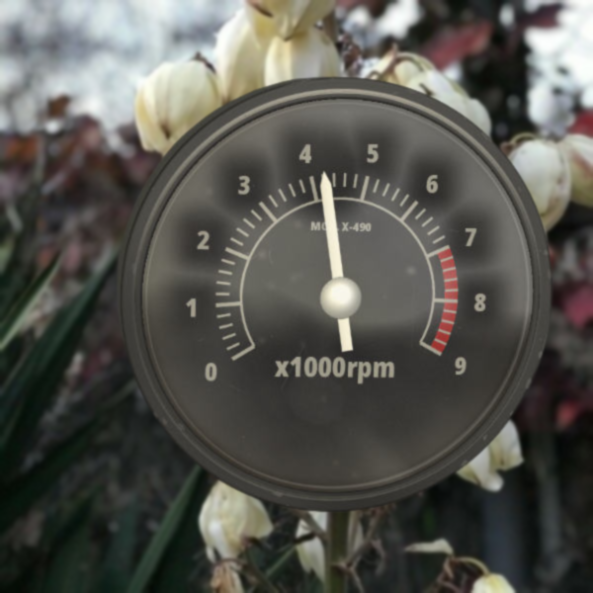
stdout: 4200
